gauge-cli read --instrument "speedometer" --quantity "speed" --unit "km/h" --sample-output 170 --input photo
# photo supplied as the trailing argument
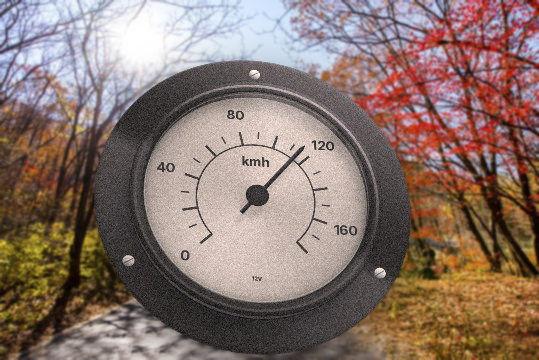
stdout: 115
